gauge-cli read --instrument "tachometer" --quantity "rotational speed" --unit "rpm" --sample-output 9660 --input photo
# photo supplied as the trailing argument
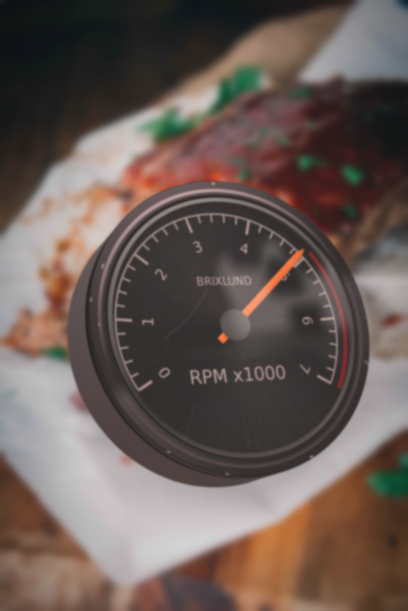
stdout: 4900
